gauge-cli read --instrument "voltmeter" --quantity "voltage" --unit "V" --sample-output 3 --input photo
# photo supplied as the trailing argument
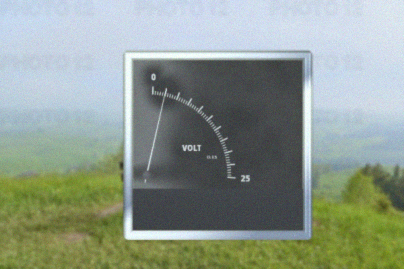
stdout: 2.5
